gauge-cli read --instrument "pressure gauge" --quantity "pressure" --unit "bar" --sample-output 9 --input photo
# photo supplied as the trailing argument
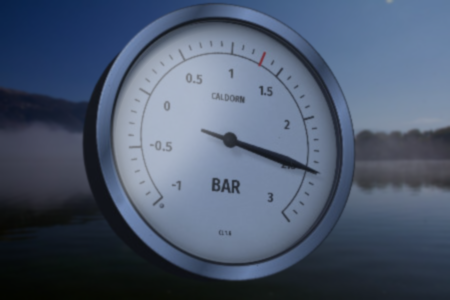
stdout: 2.5
